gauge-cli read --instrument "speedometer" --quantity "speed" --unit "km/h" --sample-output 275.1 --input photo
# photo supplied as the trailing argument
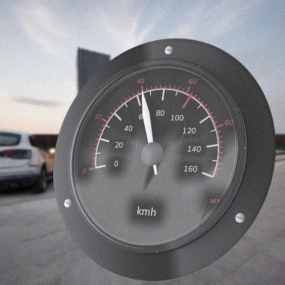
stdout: 65
